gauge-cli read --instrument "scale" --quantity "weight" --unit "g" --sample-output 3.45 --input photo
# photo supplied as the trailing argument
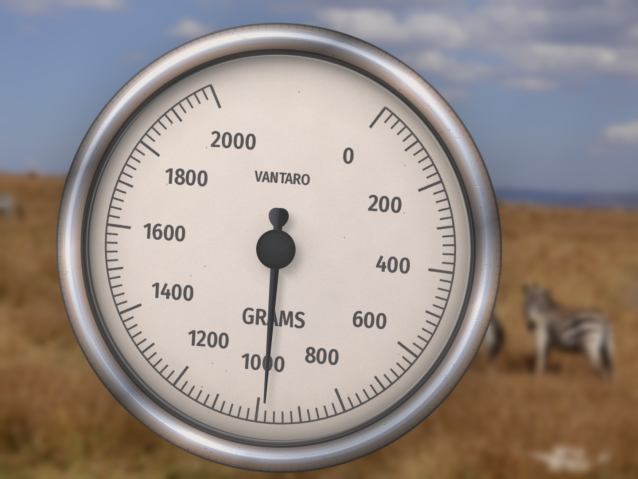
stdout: 980
